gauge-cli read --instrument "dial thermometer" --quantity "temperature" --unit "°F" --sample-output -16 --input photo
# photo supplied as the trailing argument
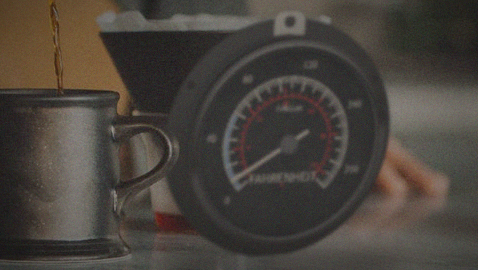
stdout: 10
